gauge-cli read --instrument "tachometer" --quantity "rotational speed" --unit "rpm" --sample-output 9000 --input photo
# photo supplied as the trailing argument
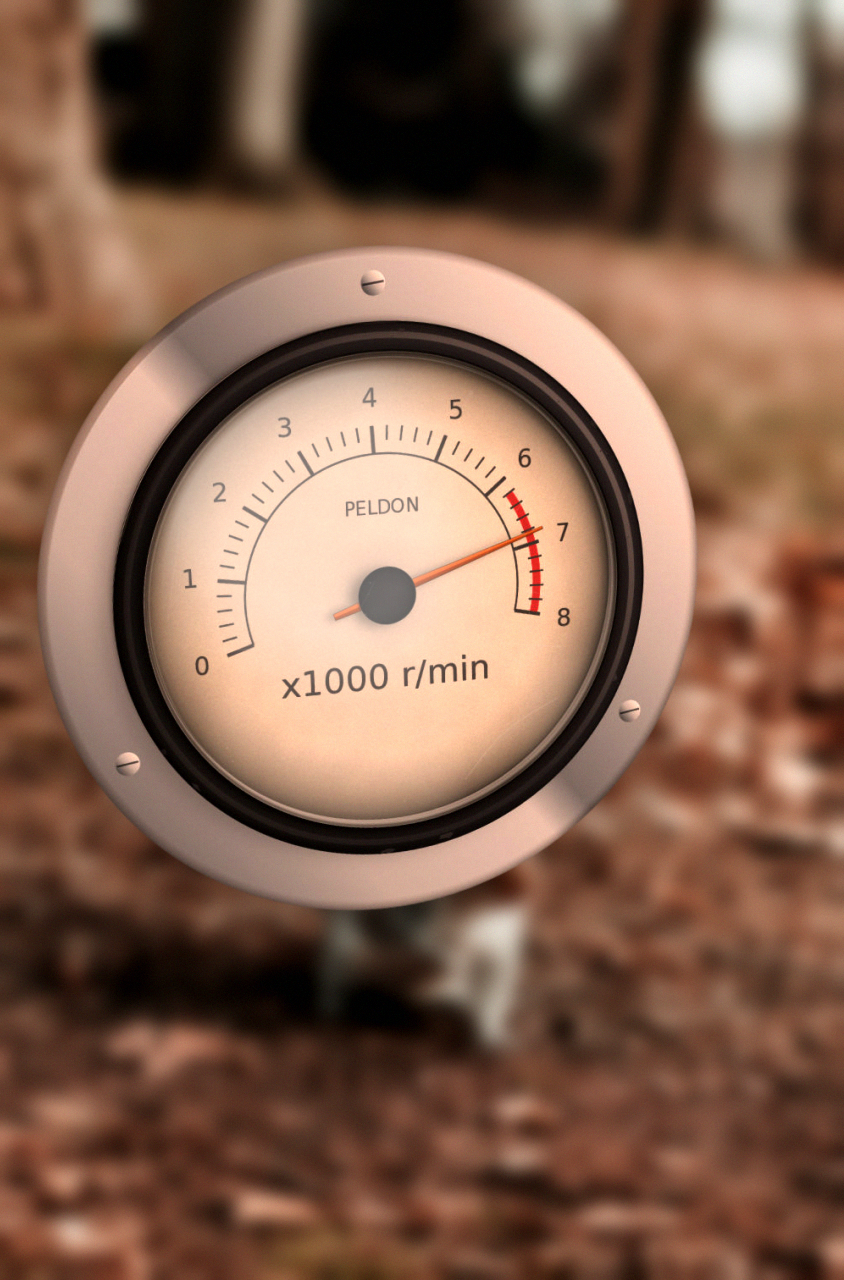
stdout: 6800
